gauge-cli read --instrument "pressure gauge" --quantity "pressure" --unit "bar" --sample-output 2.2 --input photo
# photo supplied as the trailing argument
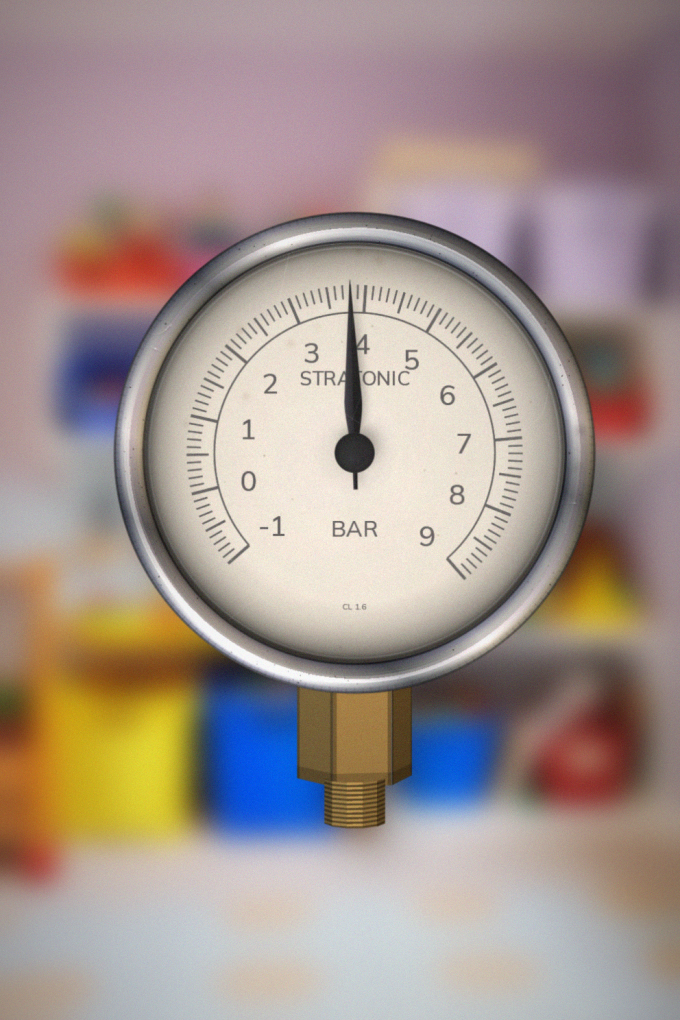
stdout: 3.8
